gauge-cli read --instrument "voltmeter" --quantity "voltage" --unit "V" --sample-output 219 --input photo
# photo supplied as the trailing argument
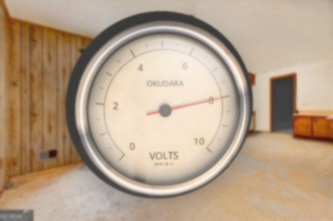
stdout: 8
